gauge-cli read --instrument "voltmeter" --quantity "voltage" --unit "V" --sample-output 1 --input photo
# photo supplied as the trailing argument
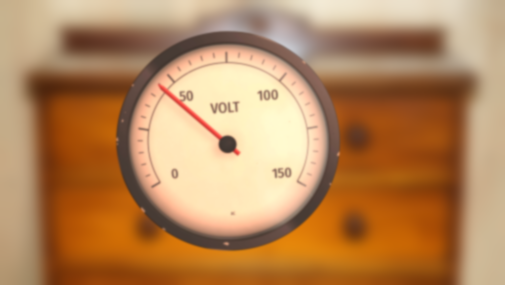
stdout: 45
